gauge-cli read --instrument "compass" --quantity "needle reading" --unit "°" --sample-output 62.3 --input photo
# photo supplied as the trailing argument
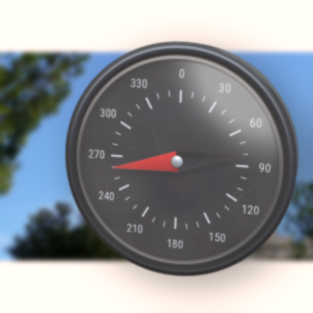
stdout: 260
